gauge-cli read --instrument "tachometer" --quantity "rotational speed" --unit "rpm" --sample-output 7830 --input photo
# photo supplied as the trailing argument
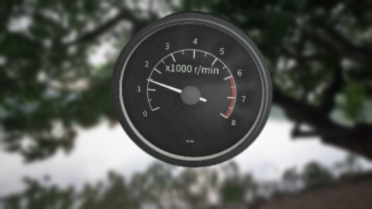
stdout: 1500
